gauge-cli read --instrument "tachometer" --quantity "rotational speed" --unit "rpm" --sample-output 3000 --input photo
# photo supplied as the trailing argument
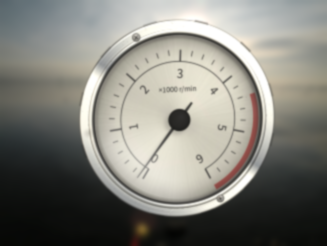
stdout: 100
